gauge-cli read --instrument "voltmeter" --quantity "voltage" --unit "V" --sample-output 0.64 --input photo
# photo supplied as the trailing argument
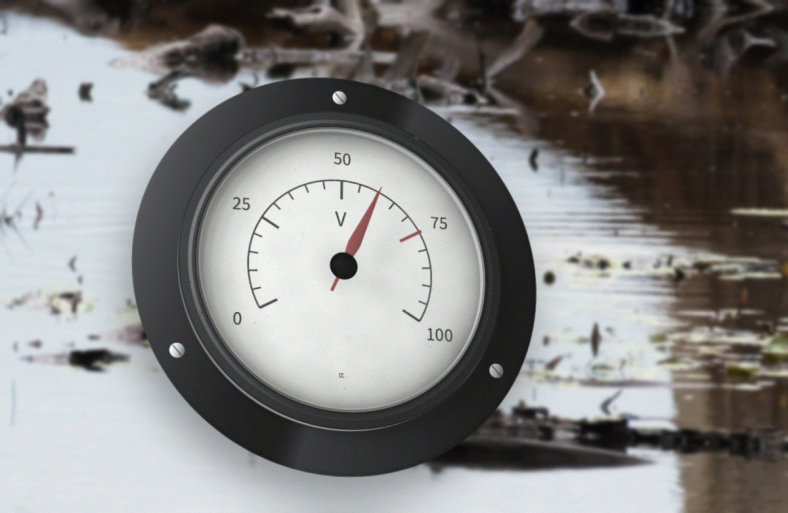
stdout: 60
